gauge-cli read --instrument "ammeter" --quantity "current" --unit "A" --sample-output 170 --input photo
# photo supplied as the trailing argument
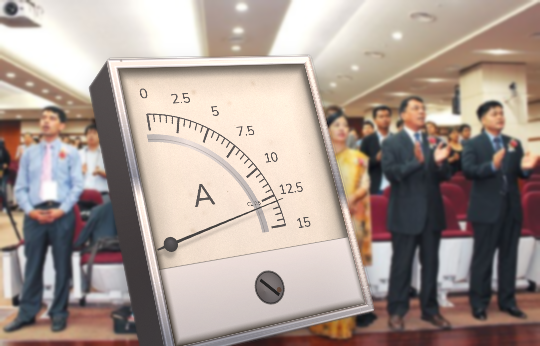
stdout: 13
